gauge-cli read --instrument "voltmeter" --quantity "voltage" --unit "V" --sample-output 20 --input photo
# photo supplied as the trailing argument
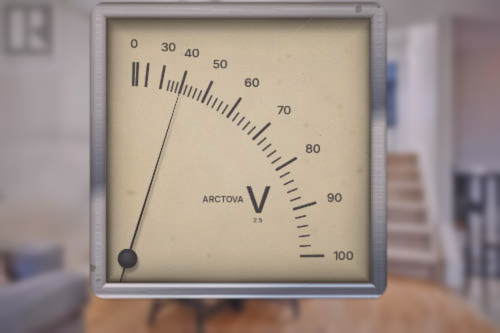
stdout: 40
